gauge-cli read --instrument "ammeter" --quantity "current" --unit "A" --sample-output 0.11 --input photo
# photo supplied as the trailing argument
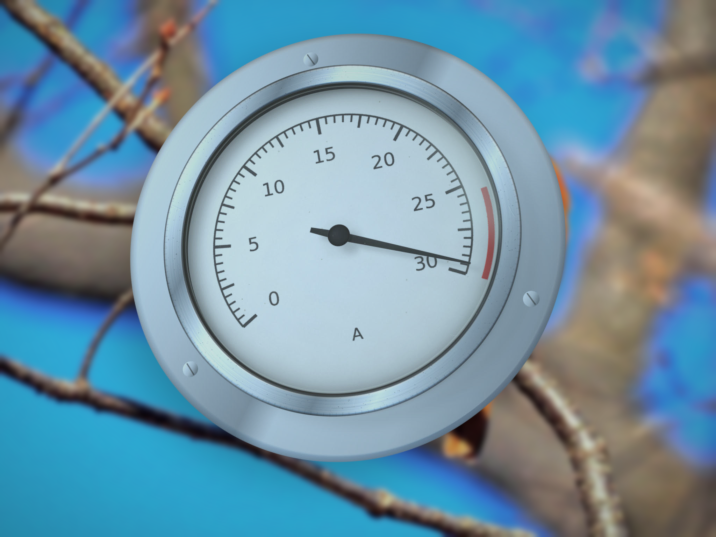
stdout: 29.5
